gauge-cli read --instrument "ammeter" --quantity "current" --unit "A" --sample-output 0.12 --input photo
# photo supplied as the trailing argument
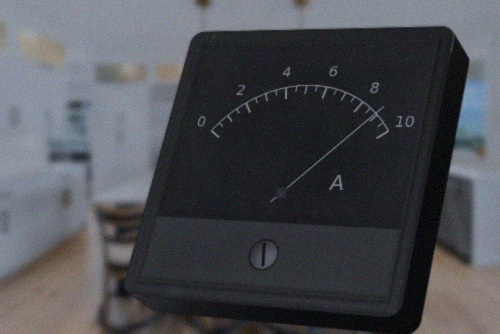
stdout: 9
